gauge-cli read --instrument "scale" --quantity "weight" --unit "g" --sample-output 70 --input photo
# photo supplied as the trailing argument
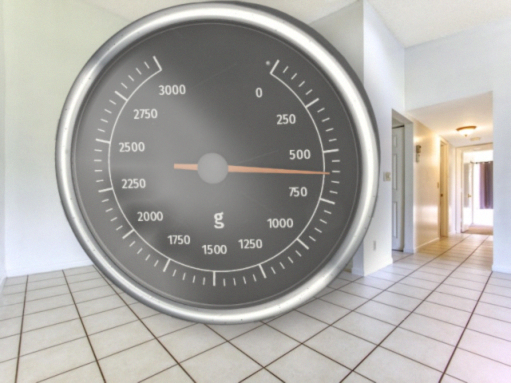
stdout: 600
